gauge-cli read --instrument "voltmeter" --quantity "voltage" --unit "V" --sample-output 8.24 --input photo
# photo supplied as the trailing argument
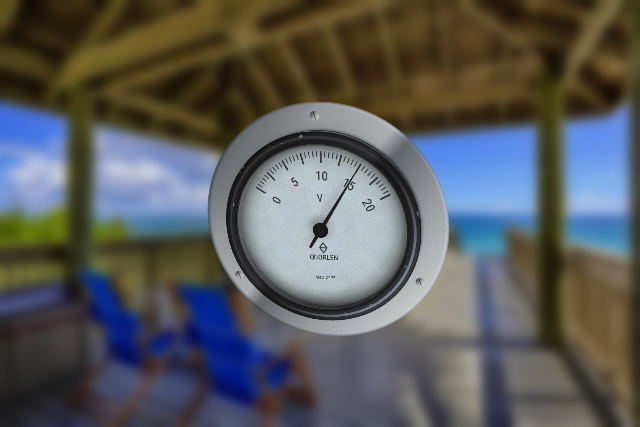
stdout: 15
